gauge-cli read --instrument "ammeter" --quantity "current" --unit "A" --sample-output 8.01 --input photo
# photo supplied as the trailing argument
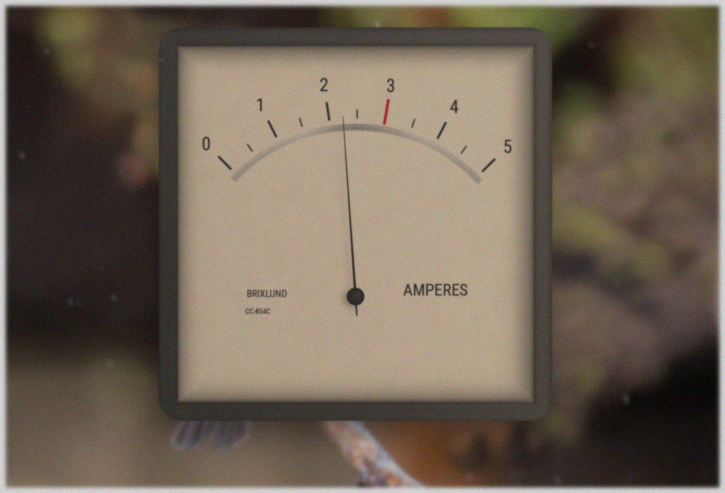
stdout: 2.25
